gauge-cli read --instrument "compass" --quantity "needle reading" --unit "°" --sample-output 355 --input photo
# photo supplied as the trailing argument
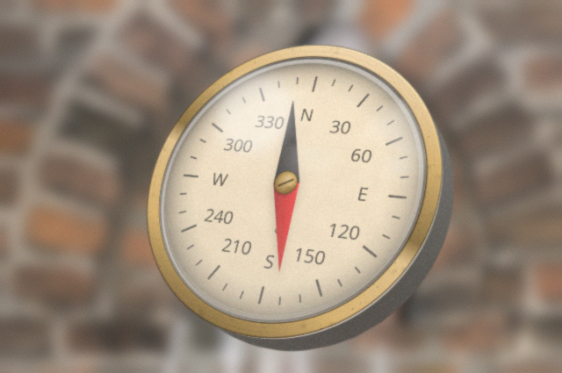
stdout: 170
